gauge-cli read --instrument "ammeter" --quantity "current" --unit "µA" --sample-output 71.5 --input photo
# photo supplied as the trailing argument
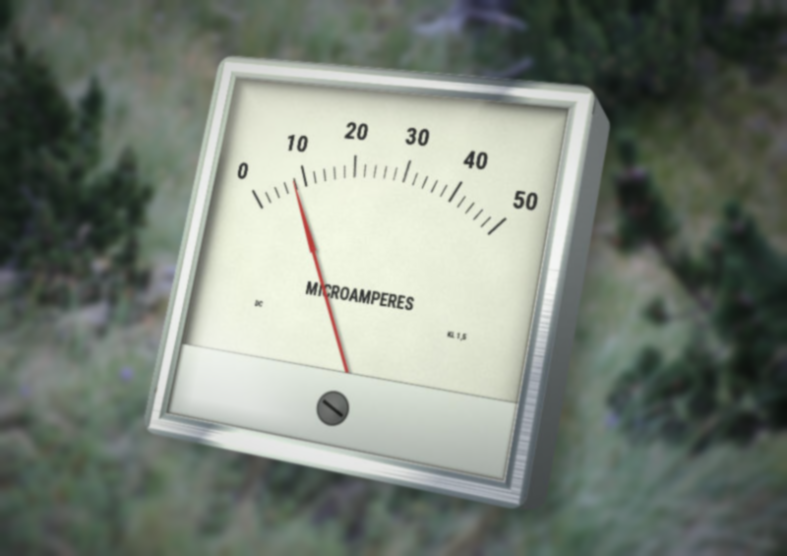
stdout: 8
